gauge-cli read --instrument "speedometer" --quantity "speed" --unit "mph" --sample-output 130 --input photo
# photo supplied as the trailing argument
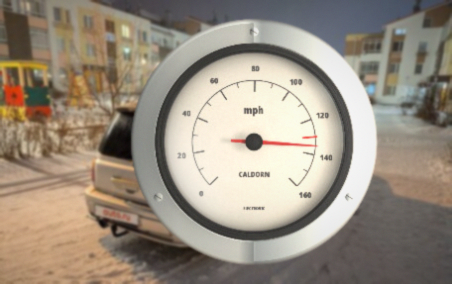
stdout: 135
